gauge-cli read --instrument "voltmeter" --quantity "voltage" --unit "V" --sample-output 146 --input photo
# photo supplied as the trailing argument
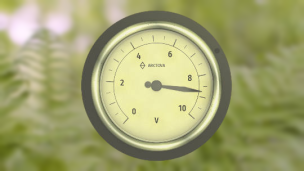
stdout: 8.75
